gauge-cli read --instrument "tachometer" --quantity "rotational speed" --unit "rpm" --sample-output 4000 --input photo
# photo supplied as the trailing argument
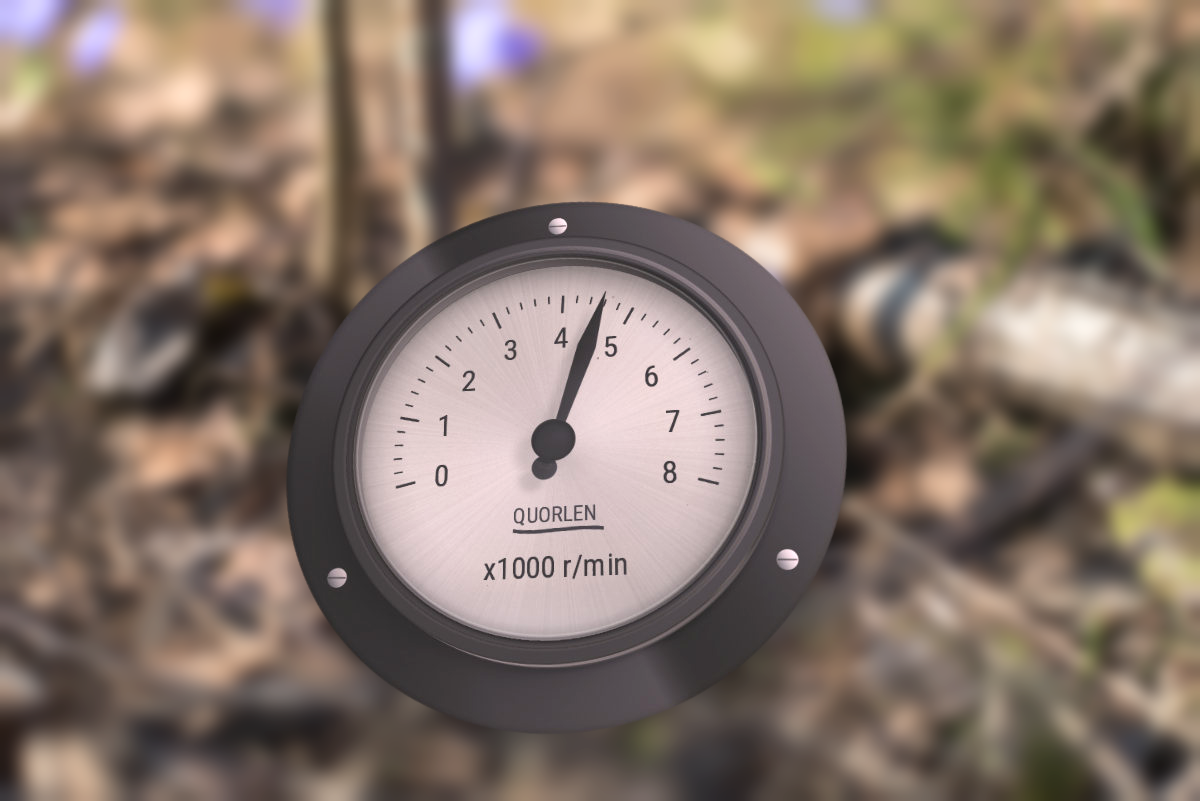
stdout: 4600
